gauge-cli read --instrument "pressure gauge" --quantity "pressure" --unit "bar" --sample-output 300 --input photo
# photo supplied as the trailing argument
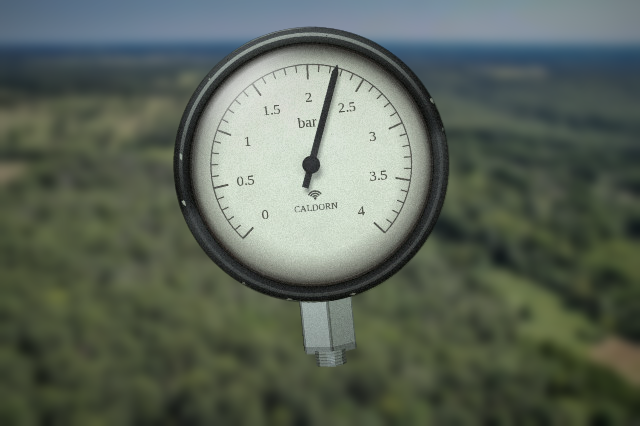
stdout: 2.25
